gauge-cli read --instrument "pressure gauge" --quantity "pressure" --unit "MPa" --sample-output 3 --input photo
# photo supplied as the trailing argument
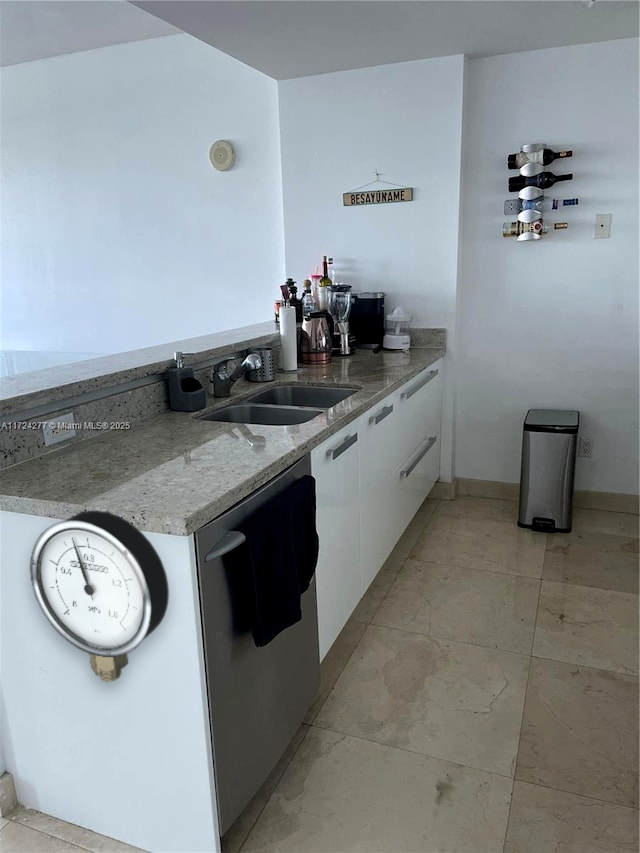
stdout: 0.7
